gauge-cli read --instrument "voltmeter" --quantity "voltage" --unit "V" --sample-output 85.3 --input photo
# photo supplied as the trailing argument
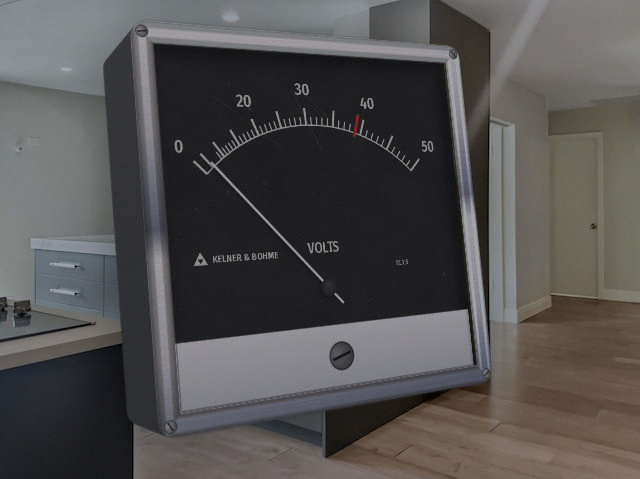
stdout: 5
